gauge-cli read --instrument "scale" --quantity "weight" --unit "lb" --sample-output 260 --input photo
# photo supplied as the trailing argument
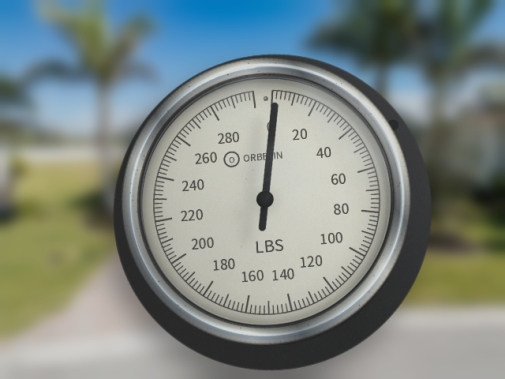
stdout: 2
